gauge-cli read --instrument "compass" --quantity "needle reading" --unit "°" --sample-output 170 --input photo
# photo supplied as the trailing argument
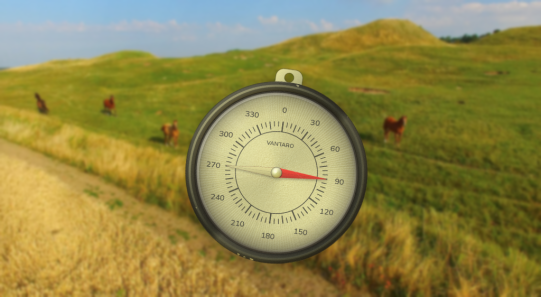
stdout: 90
